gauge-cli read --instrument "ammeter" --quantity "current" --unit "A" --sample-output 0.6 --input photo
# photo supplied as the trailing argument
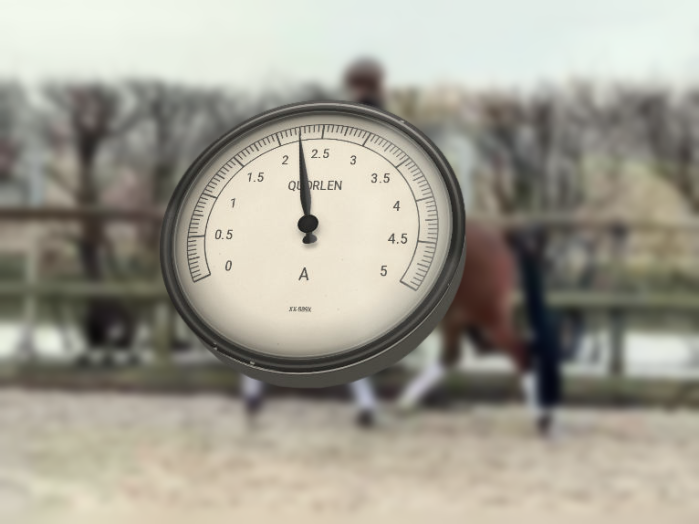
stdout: 2.25
